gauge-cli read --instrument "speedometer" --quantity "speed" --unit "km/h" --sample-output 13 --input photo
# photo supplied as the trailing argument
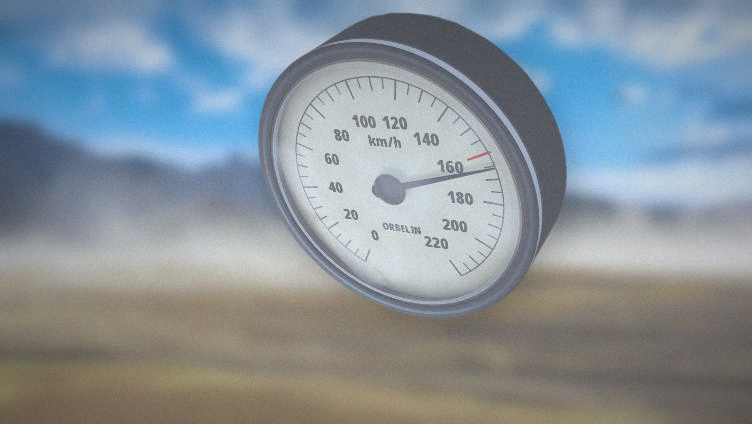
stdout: 165
